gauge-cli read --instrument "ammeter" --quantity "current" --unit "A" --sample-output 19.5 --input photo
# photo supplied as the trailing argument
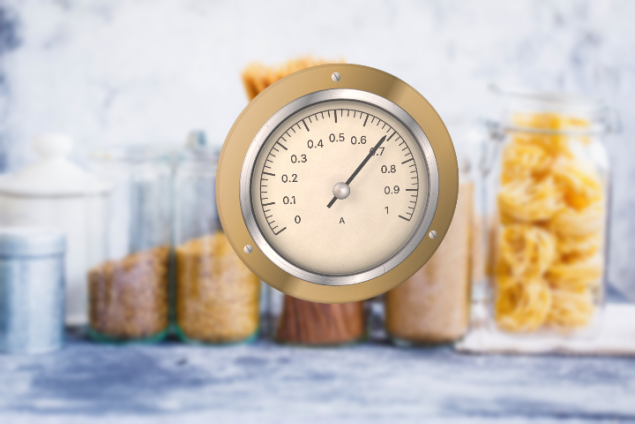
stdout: 0.68
